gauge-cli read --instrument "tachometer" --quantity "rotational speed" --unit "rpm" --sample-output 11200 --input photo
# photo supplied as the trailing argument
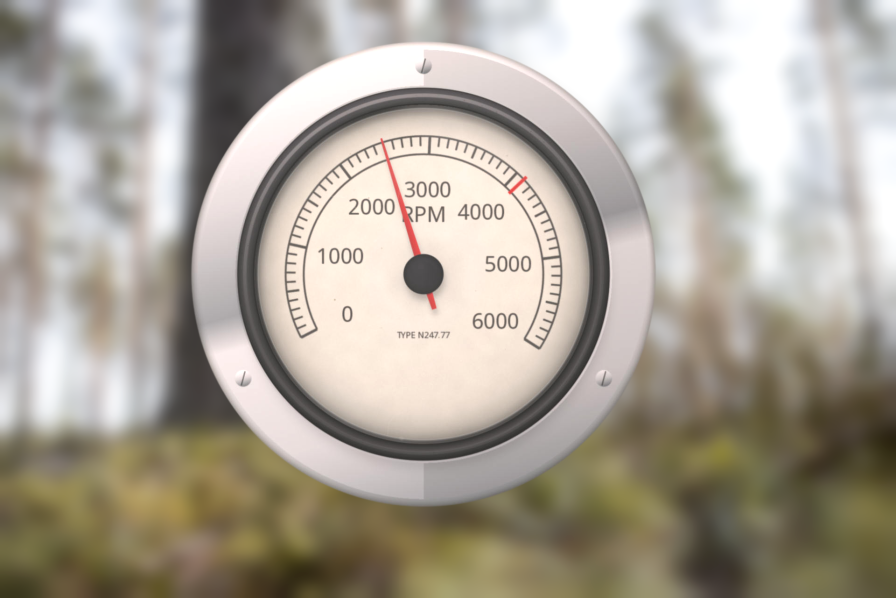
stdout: 2500
